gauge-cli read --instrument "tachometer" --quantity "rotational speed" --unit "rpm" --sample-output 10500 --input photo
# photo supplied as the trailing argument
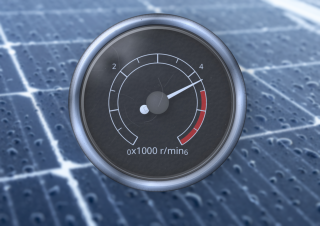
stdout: 4250
